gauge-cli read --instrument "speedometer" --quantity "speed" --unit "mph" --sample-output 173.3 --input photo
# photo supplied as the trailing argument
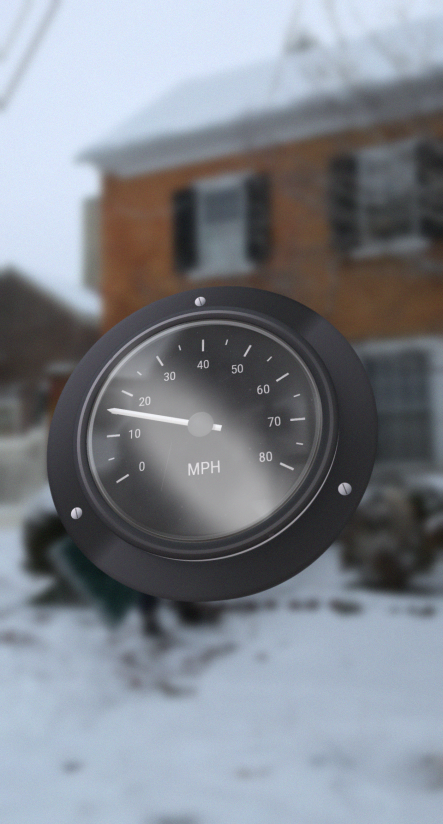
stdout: 15
